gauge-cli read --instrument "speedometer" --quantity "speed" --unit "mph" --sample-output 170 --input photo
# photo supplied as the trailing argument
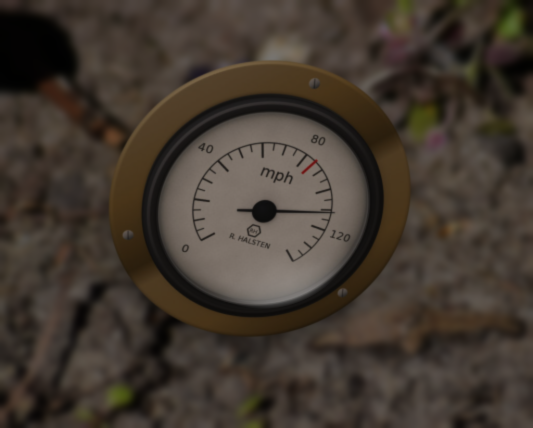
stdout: 110
